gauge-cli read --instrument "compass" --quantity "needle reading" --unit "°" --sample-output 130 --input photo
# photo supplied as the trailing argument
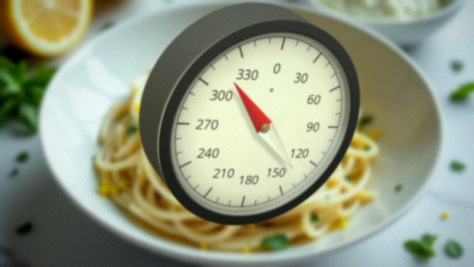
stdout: 315
